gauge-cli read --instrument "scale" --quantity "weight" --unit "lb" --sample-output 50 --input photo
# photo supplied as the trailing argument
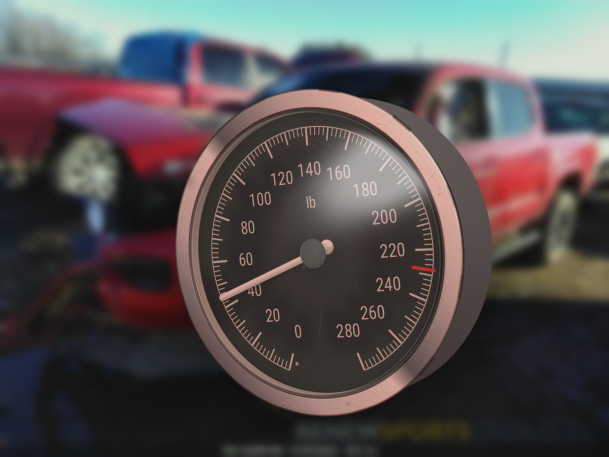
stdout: 44
